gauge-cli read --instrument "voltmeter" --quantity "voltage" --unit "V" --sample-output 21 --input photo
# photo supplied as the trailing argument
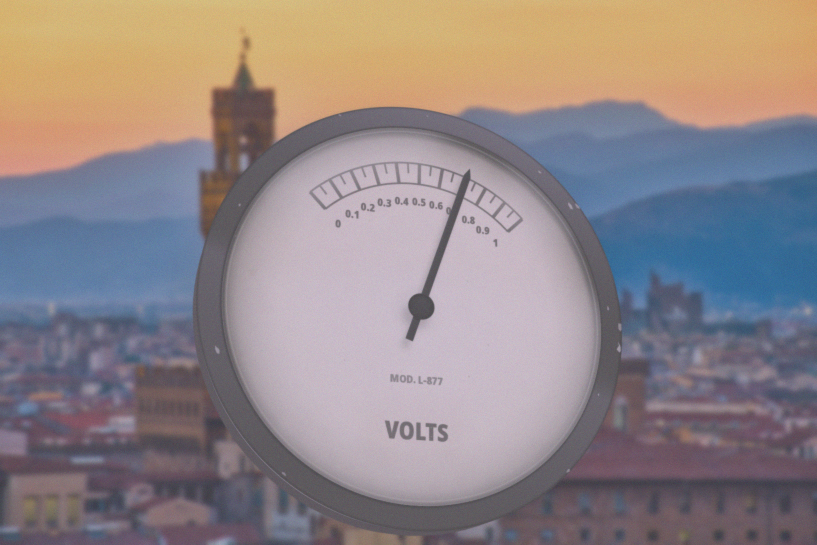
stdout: 0.7
